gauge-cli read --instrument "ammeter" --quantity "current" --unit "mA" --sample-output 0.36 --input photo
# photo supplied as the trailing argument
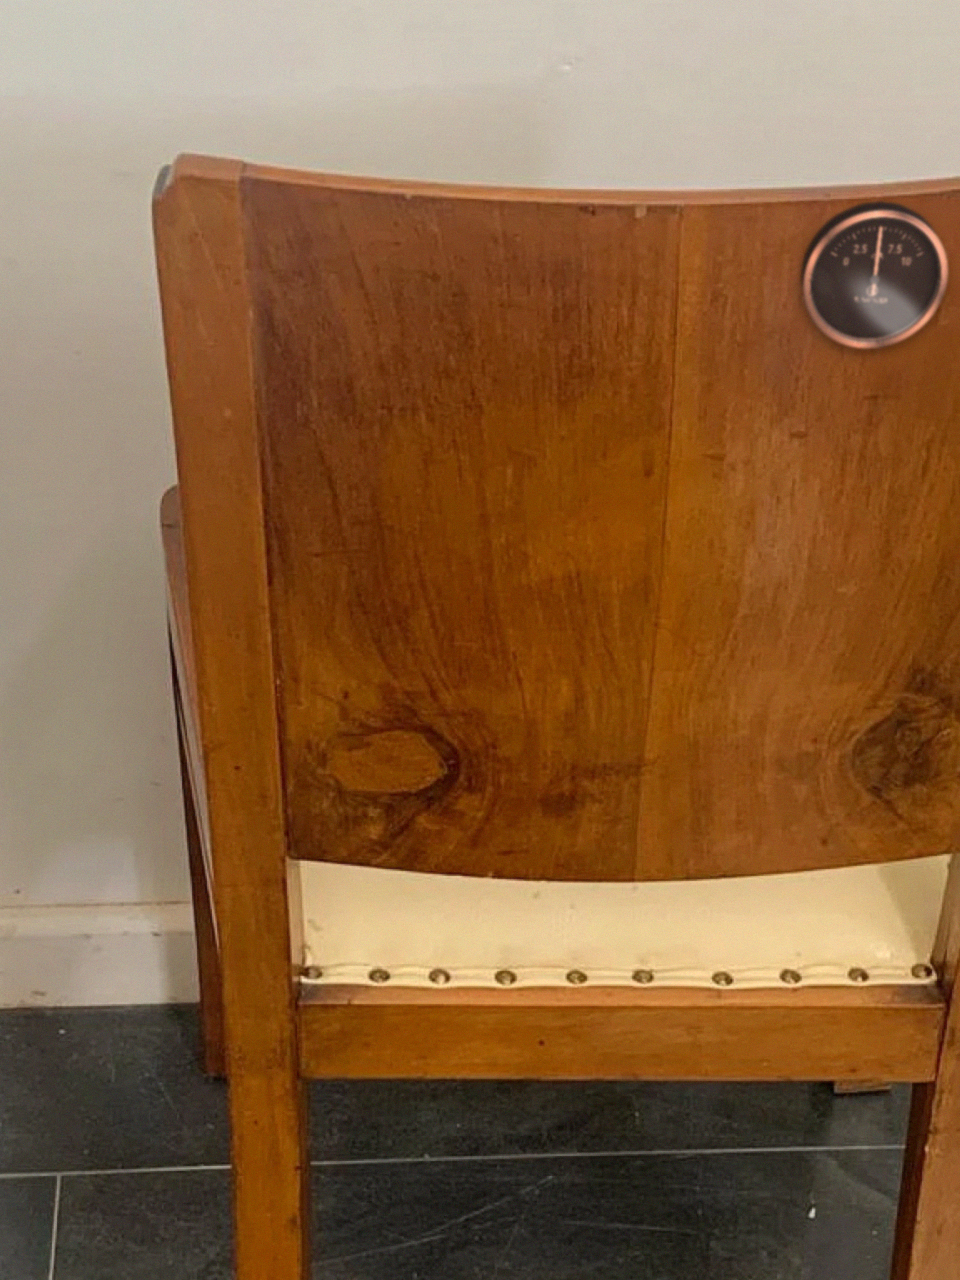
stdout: 5
